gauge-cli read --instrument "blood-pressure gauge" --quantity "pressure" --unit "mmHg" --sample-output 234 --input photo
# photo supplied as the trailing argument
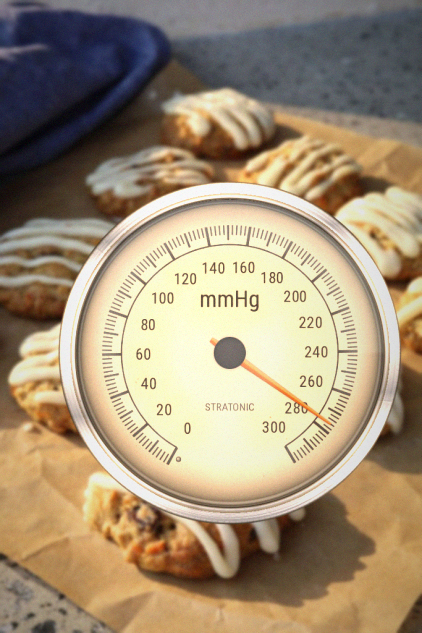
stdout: 276
